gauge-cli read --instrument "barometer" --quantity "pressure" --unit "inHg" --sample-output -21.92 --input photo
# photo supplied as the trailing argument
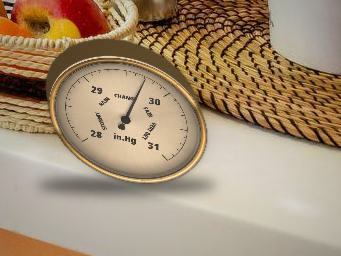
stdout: 29.7
